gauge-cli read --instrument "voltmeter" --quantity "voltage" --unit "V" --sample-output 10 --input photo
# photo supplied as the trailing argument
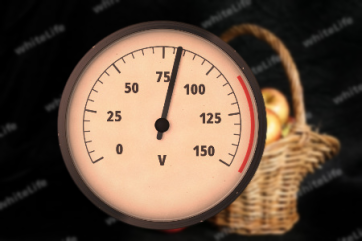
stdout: 82.5
